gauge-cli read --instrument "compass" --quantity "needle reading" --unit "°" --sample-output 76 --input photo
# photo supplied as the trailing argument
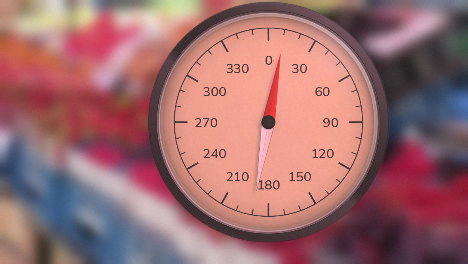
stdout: 10
